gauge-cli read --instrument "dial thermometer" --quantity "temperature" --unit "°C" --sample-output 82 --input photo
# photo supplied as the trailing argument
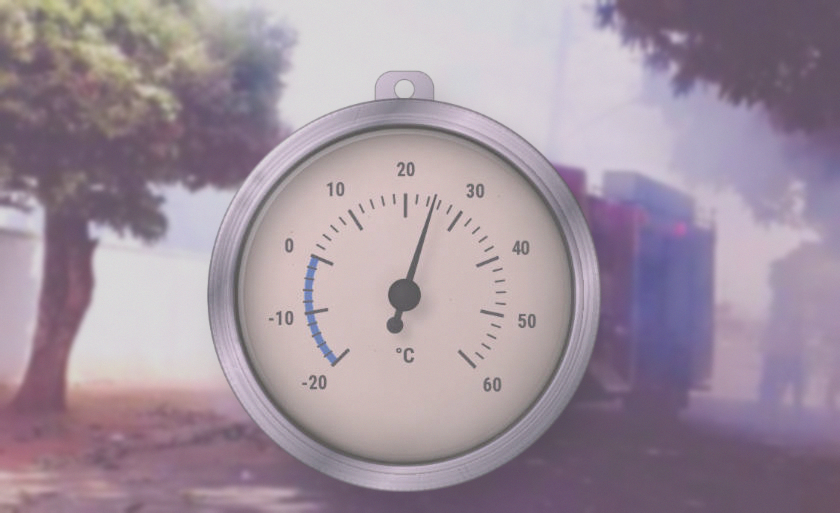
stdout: 25
